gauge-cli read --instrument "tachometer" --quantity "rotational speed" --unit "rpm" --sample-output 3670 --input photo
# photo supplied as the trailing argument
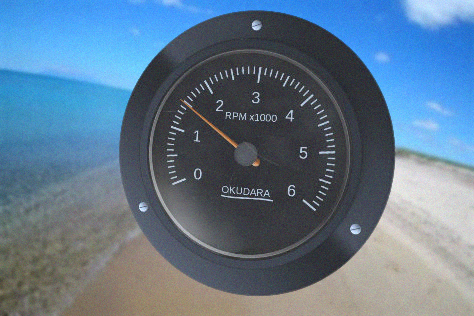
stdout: 1500
